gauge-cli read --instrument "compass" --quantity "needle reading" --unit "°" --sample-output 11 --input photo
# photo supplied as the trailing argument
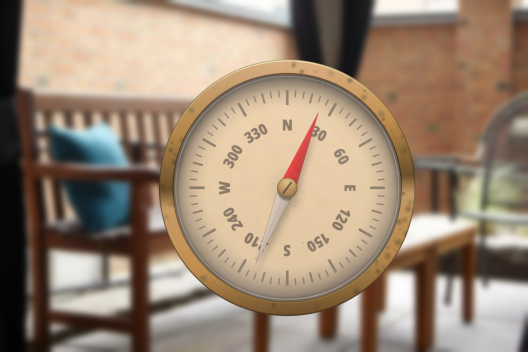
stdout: 22.5
